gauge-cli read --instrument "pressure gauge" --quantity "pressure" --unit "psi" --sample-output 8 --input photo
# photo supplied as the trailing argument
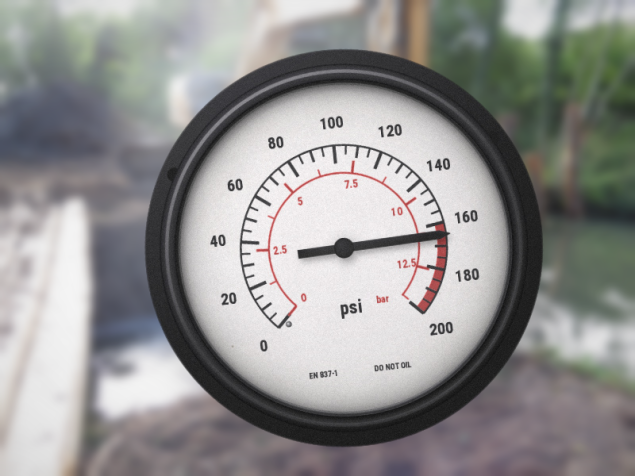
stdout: 165
